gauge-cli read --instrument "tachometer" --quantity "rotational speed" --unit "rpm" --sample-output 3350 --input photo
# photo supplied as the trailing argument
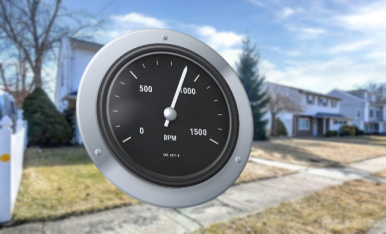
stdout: 900
